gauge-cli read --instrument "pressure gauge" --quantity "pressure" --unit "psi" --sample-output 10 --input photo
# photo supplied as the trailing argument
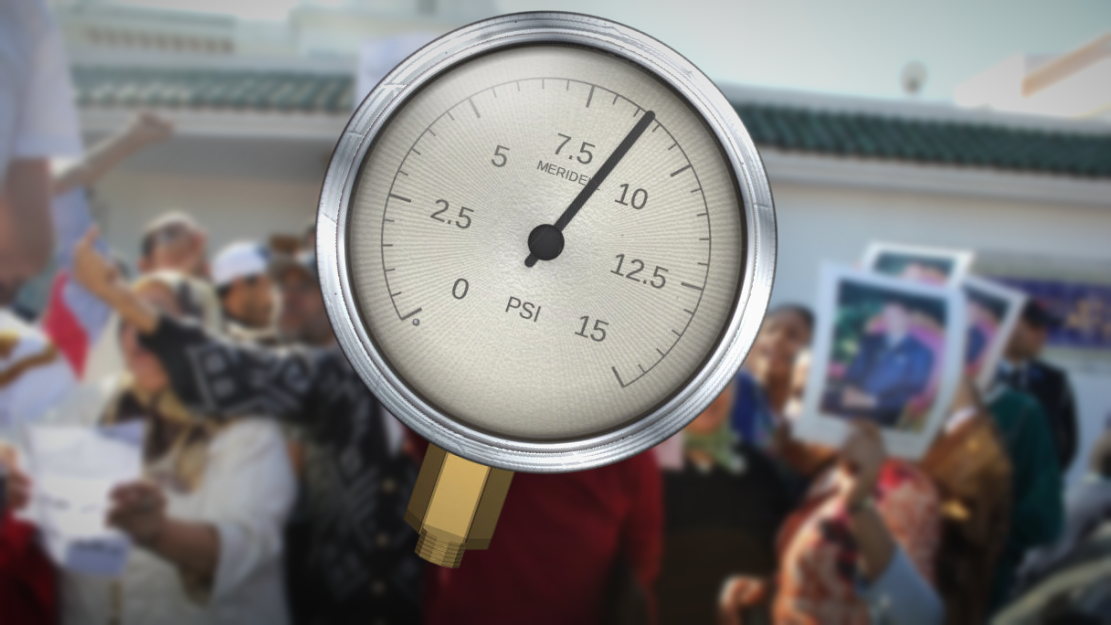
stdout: 8.75
